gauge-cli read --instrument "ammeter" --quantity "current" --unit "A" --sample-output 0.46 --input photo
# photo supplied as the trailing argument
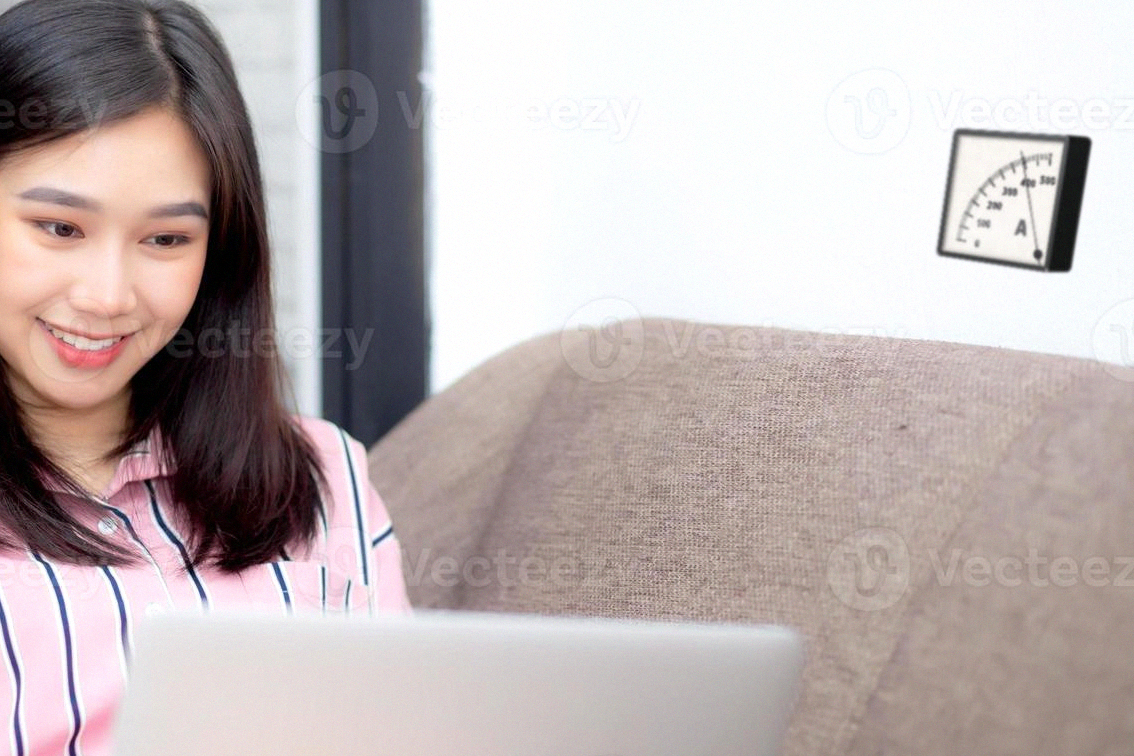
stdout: 400
